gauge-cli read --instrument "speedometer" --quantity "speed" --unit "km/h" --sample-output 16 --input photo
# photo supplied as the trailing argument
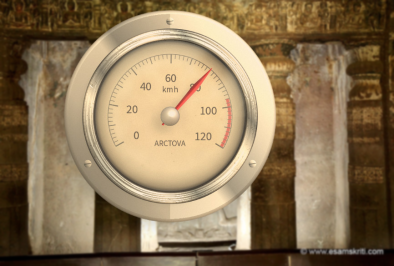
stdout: 80
